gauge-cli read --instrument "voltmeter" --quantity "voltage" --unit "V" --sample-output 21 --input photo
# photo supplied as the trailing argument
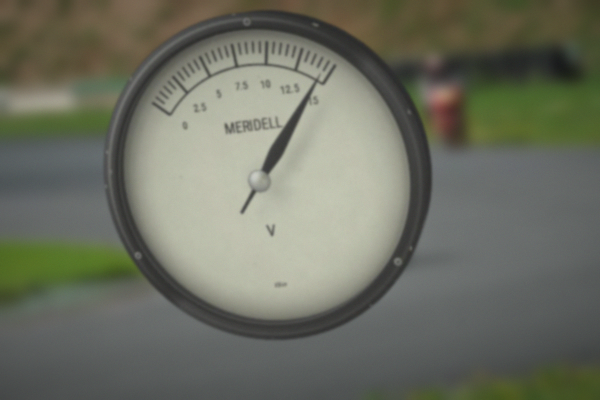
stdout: 14.5
